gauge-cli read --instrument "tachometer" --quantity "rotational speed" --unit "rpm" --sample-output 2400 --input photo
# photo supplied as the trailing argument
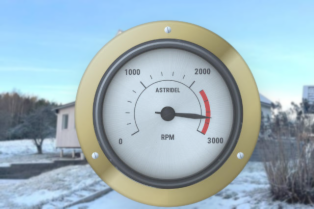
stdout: 2700
